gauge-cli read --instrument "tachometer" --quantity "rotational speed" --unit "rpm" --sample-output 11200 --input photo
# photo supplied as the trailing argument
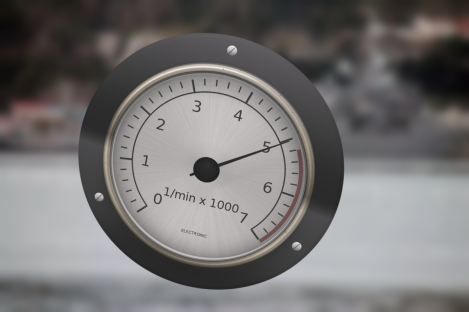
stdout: 5000
